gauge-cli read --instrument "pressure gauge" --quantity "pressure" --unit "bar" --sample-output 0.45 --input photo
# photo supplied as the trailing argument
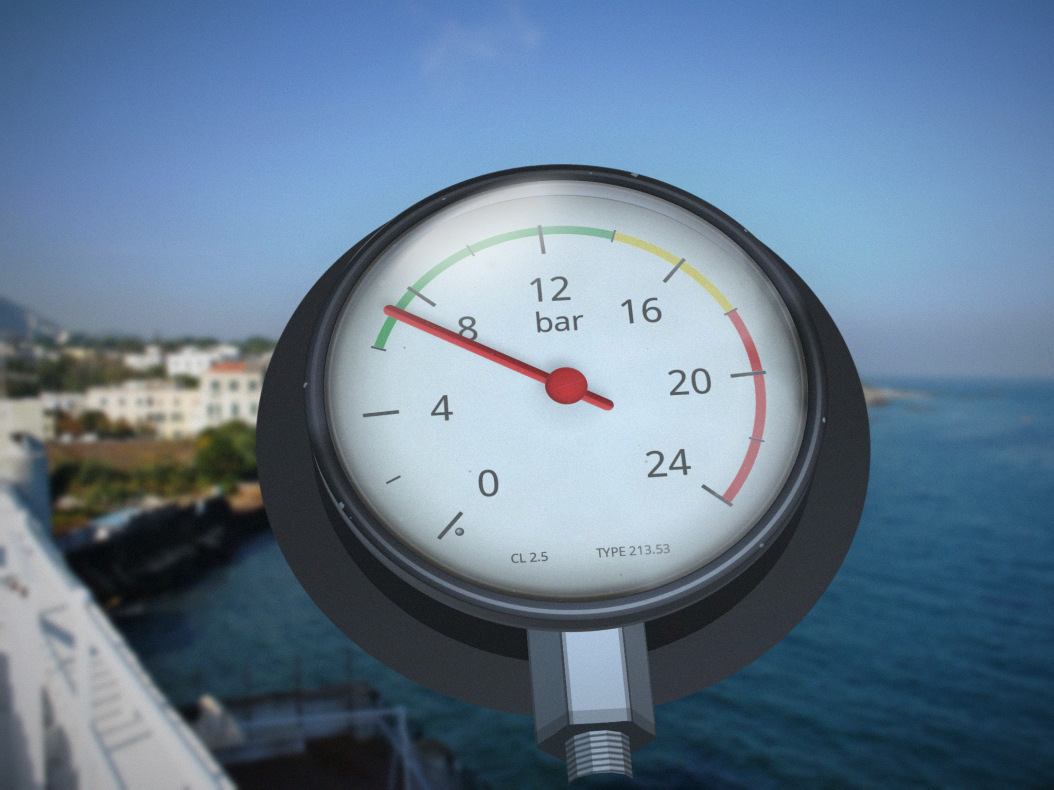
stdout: 7
